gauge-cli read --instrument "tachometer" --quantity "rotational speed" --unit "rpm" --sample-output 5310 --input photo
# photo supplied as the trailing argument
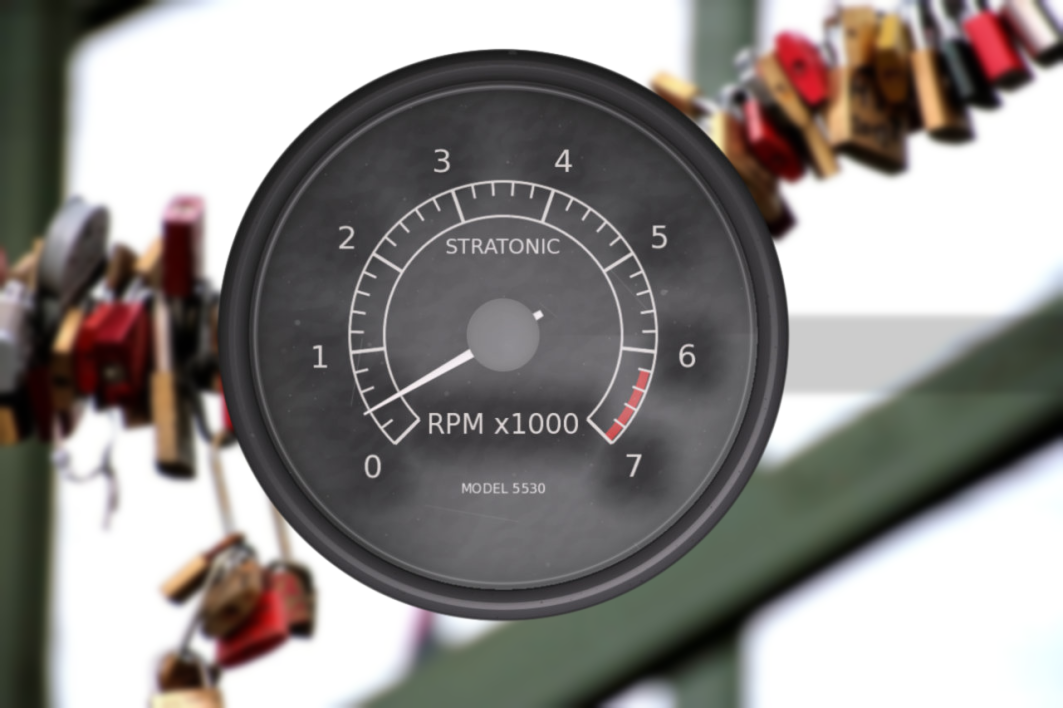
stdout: 400
